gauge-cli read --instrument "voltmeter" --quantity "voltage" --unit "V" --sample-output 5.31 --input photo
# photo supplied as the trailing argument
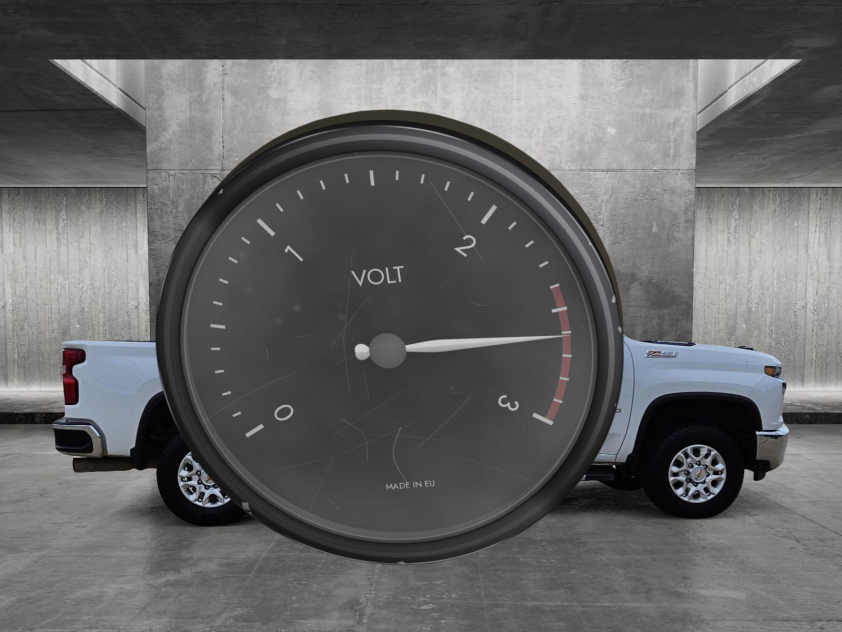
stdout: 2.6
